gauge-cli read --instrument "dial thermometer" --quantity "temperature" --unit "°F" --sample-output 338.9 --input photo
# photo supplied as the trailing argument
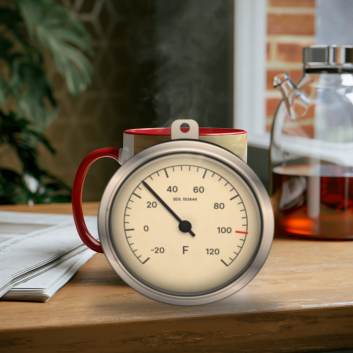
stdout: 28
